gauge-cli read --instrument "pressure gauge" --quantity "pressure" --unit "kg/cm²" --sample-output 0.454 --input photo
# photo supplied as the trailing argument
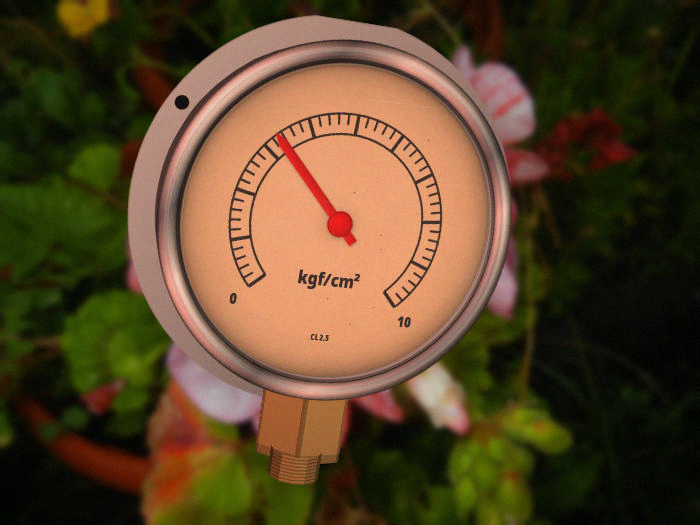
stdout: 3.3
